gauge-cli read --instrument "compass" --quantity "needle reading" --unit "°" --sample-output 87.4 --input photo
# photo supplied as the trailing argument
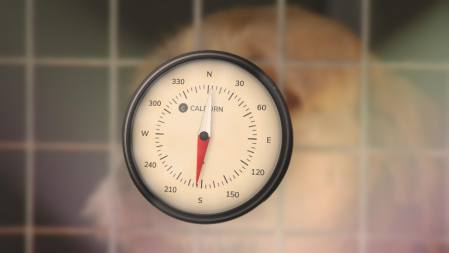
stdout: 185
